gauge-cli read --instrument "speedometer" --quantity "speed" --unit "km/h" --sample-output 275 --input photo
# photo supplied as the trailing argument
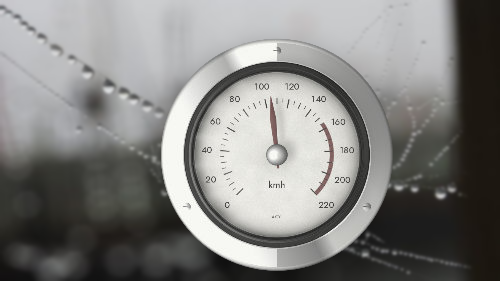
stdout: 105
